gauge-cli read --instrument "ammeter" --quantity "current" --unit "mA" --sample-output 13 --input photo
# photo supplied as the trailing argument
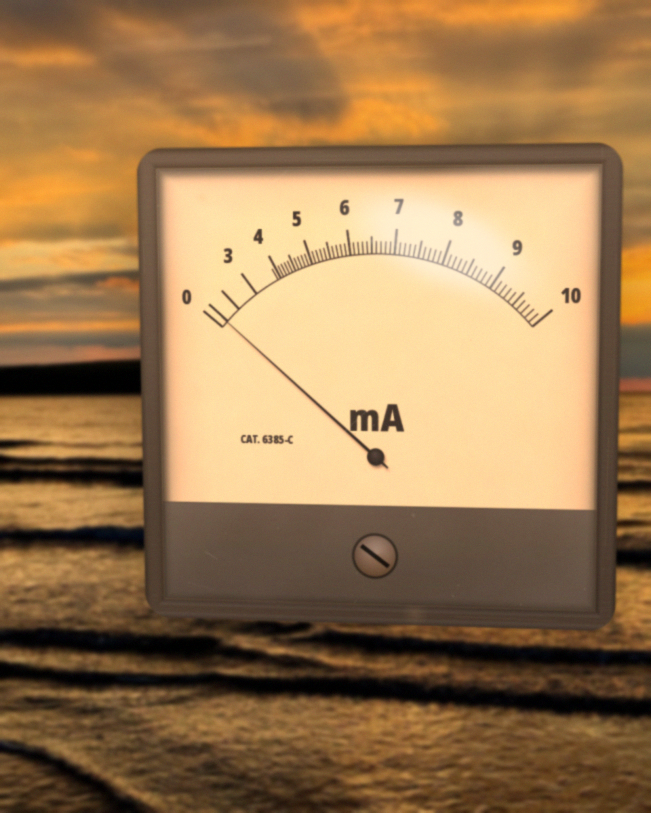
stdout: 1
